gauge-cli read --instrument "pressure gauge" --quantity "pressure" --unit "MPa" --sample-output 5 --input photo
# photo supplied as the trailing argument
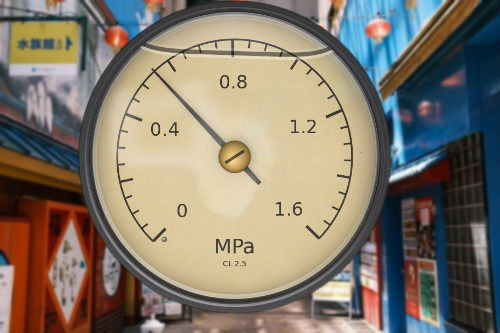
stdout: 0.55
